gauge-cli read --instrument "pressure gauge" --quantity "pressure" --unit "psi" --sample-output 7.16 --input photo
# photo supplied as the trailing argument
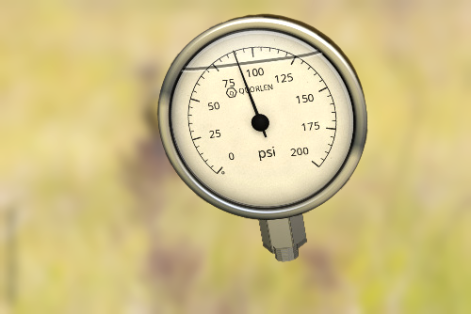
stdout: 90
